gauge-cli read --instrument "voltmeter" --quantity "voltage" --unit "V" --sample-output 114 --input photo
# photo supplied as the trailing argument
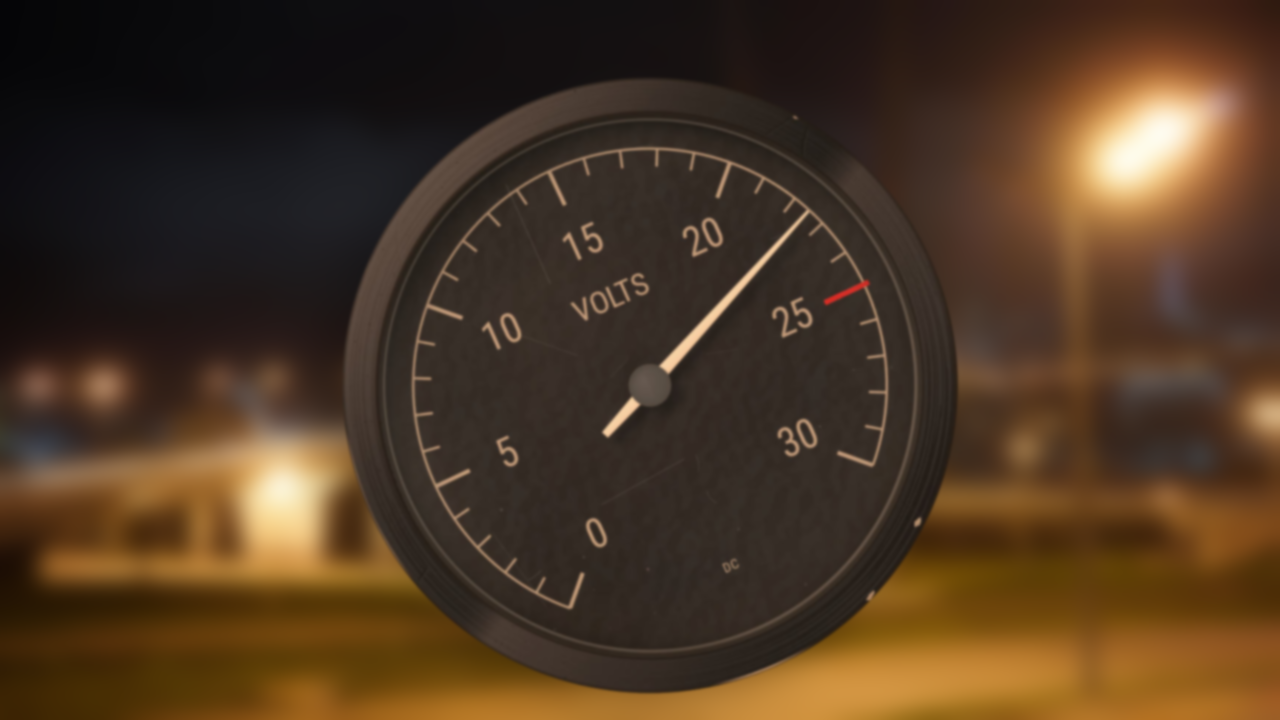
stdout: 22.5
